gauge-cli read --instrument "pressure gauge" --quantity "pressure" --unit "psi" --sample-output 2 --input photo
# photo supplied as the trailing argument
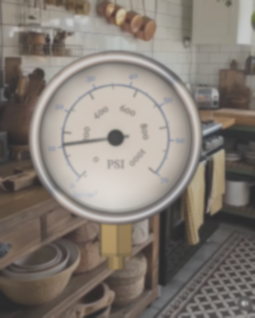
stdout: 150
